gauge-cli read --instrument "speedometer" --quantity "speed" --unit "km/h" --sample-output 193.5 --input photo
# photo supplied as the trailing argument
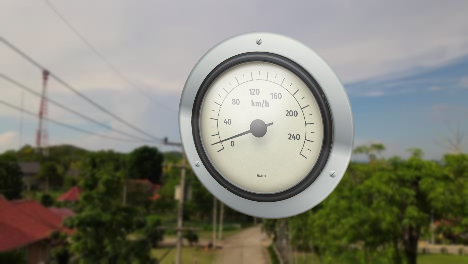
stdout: 10
